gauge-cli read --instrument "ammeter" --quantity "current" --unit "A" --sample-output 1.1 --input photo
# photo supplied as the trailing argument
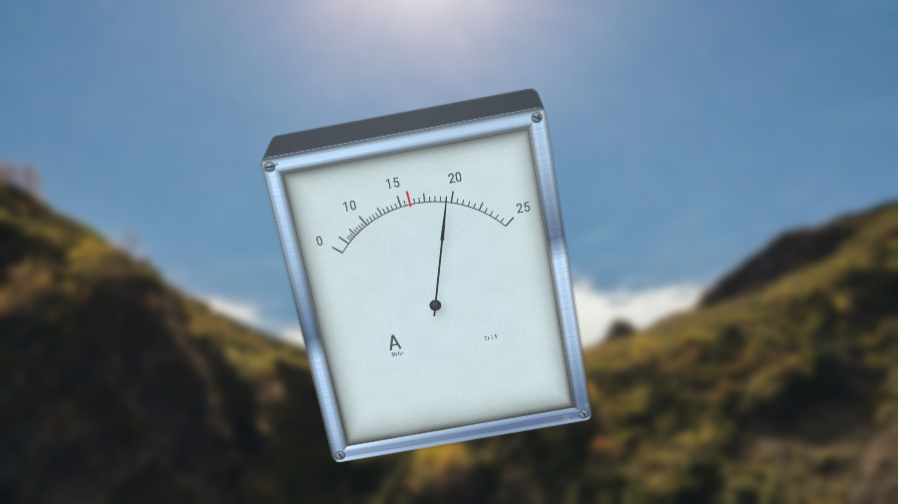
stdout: 19.5
